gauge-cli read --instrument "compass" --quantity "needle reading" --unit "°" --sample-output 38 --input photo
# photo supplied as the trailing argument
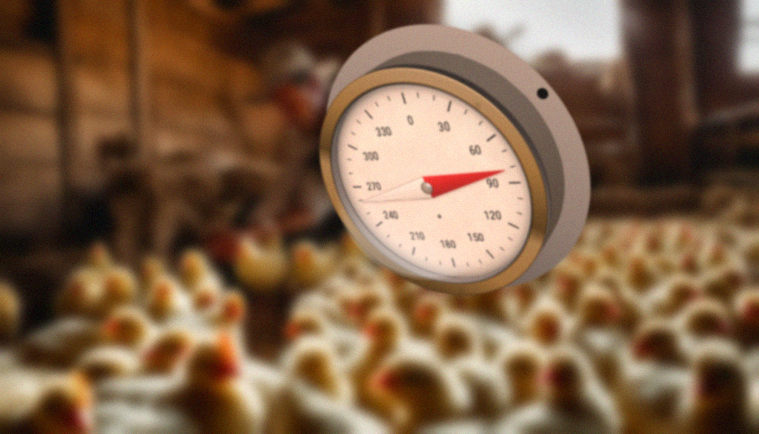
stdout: 80
